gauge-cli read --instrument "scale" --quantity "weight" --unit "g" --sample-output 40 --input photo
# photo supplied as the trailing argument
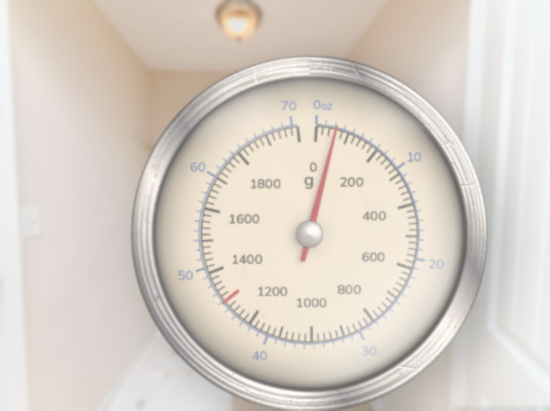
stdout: 60
